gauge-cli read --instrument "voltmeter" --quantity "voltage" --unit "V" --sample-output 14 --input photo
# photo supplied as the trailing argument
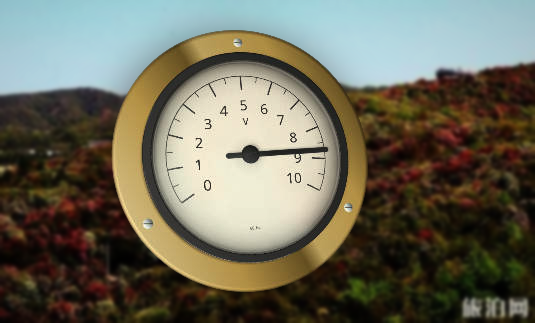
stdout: 8.75
